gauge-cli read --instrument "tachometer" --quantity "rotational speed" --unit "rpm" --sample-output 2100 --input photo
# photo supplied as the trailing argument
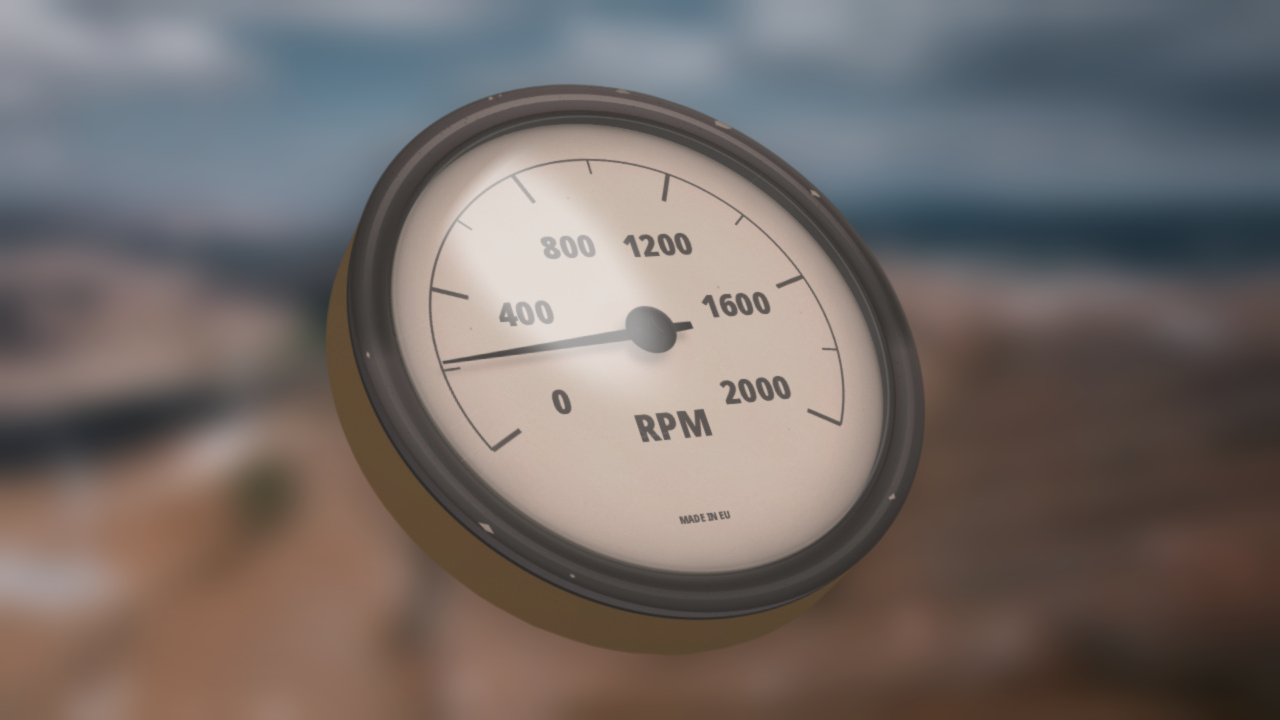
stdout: 200
